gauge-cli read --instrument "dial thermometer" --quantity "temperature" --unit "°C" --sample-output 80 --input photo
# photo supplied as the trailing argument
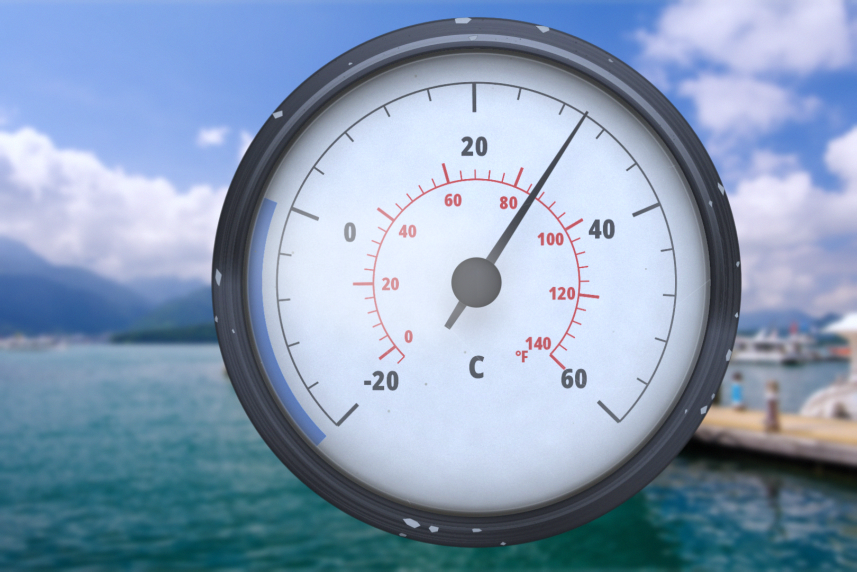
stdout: 30
